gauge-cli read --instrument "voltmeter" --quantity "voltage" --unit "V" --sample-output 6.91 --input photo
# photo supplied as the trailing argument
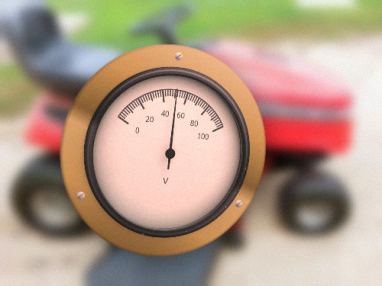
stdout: 50
